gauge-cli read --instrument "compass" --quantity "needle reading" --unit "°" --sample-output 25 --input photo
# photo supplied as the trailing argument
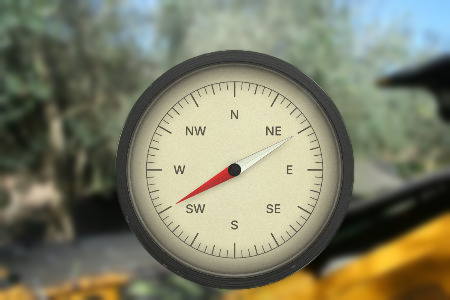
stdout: 240
